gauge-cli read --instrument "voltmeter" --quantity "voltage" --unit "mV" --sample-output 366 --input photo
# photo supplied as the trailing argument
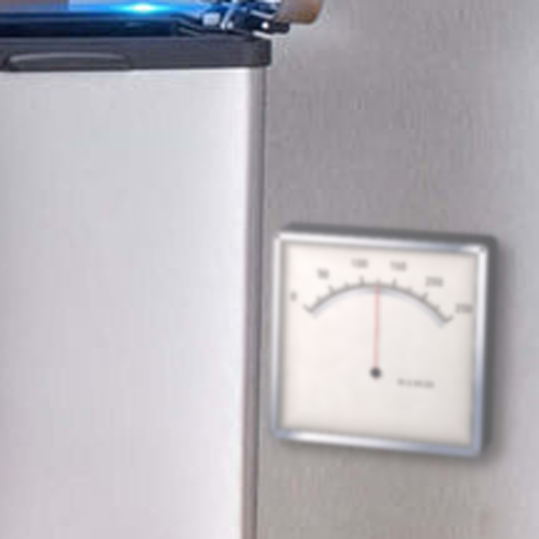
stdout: 125
